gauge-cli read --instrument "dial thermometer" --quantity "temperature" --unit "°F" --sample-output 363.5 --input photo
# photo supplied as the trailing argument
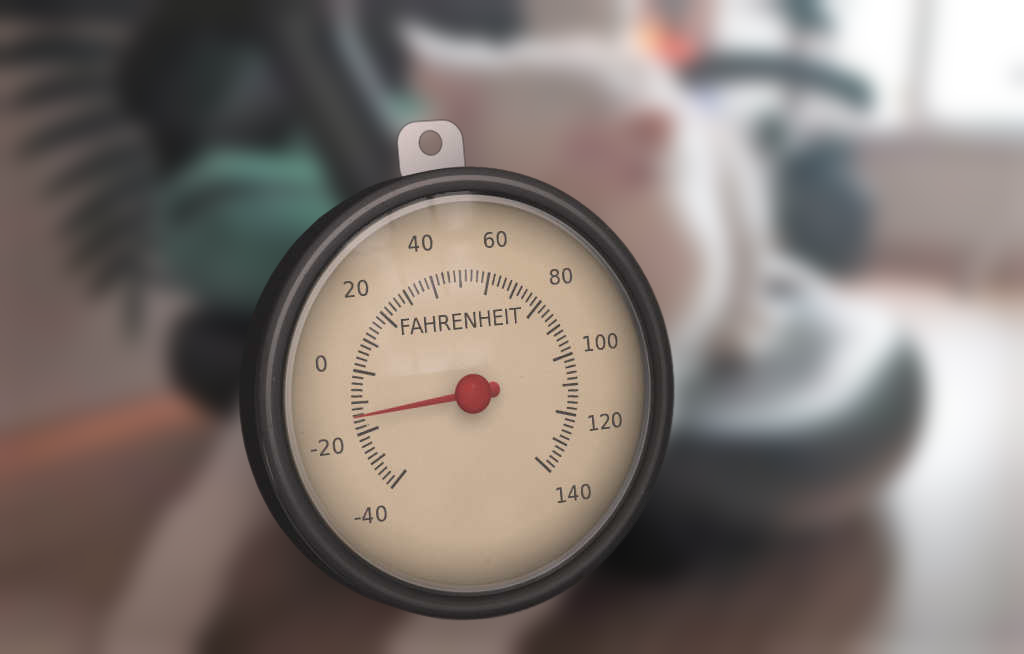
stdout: -14
